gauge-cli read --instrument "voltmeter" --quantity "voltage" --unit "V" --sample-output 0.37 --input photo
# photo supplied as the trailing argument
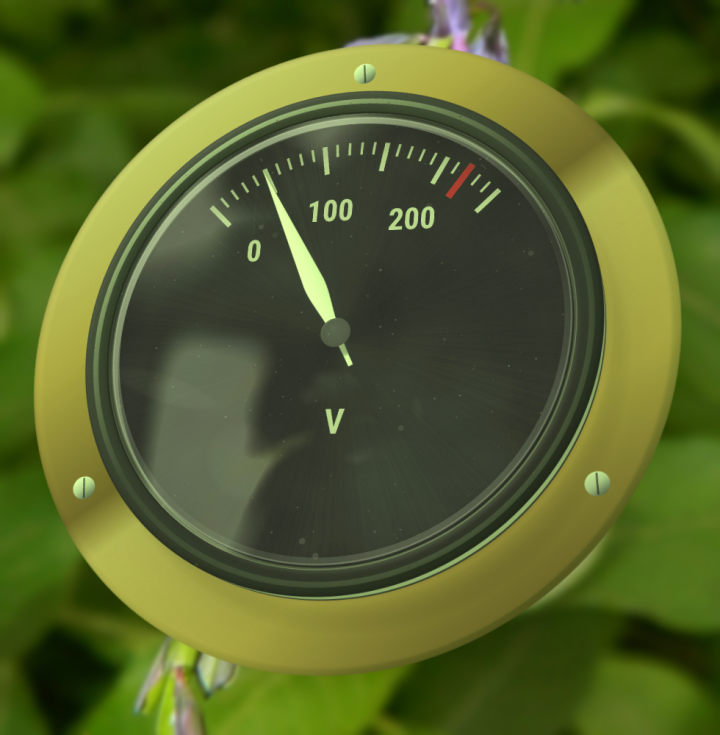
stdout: 50
